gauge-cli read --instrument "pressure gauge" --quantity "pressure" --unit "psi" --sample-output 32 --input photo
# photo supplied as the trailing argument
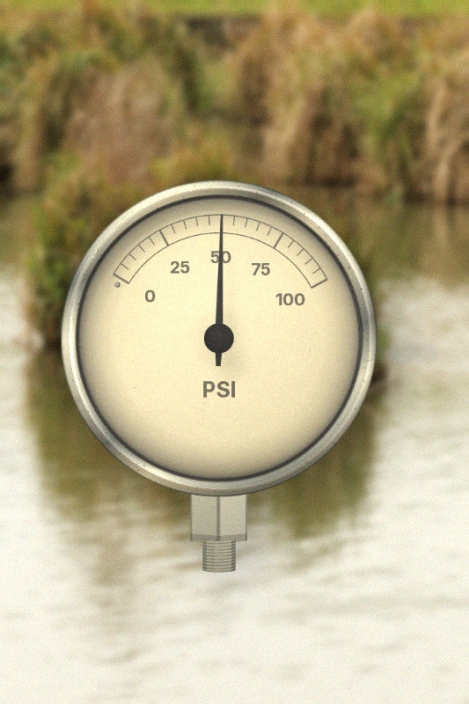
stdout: 50
